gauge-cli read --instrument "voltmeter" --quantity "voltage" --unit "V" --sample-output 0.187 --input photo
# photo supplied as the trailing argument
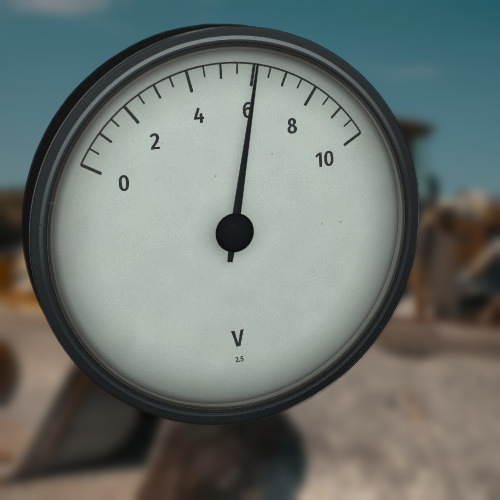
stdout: 6
